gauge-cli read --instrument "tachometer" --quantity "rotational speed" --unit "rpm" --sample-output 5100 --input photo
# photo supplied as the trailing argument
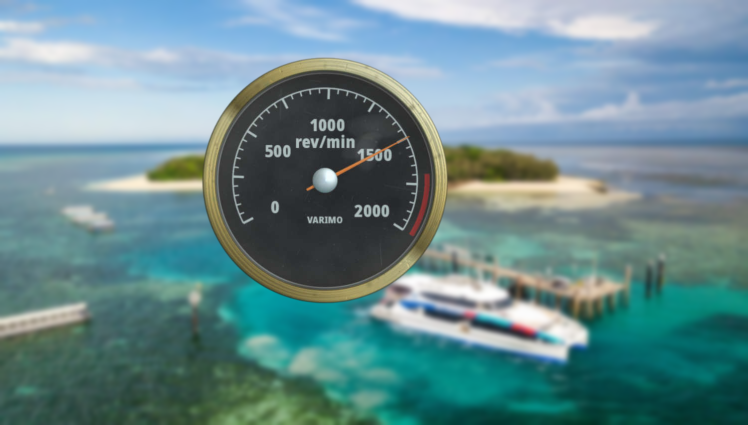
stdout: 1500
